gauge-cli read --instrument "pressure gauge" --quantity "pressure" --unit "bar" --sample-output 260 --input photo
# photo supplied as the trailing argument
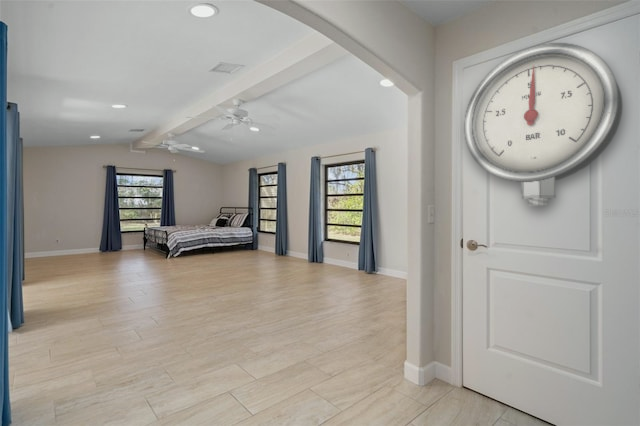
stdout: 5.25
